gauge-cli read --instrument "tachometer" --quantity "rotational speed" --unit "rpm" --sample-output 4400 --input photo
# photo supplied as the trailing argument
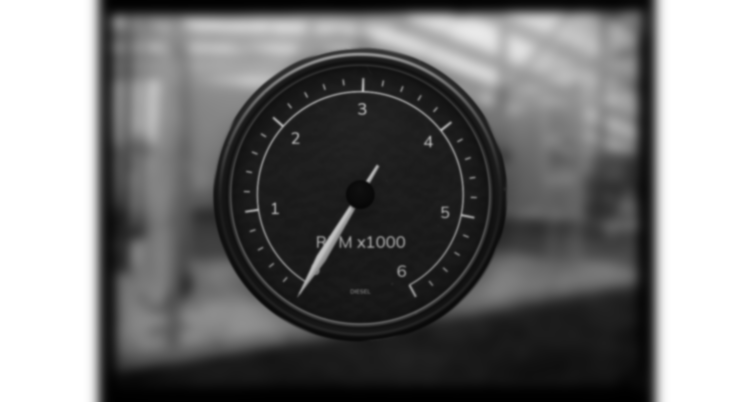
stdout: 0
